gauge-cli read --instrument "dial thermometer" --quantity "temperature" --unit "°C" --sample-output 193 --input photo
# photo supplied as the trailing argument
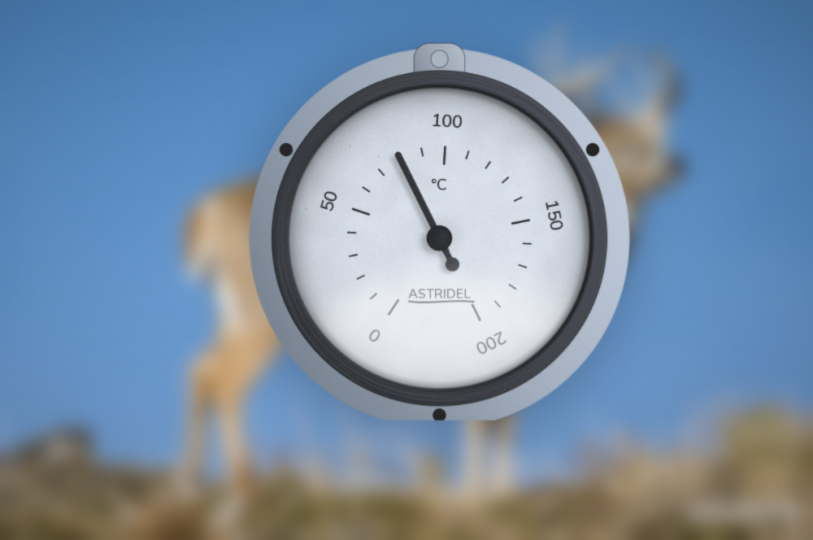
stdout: 80
